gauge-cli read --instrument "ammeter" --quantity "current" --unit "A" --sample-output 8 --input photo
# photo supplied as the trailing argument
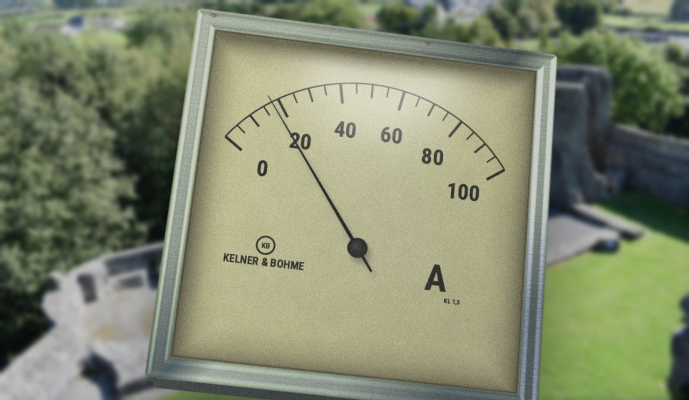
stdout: 17.5
